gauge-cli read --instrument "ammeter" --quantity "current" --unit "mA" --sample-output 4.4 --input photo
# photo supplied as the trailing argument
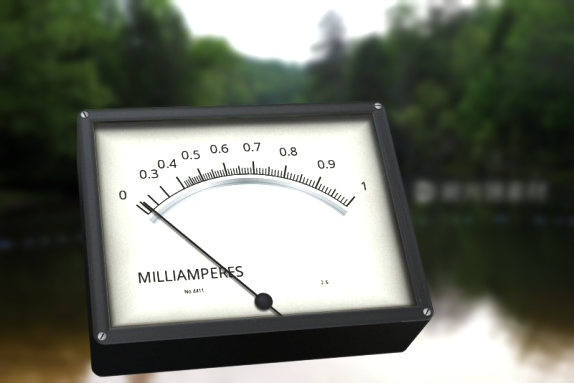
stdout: 0.1
